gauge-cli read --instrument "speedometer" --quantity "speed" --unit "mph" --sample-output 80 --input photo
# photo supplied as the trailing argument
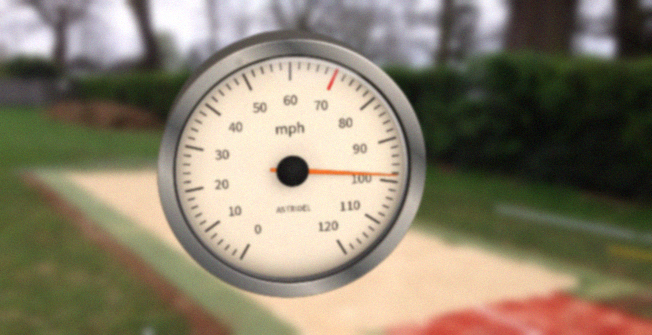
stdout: 98
